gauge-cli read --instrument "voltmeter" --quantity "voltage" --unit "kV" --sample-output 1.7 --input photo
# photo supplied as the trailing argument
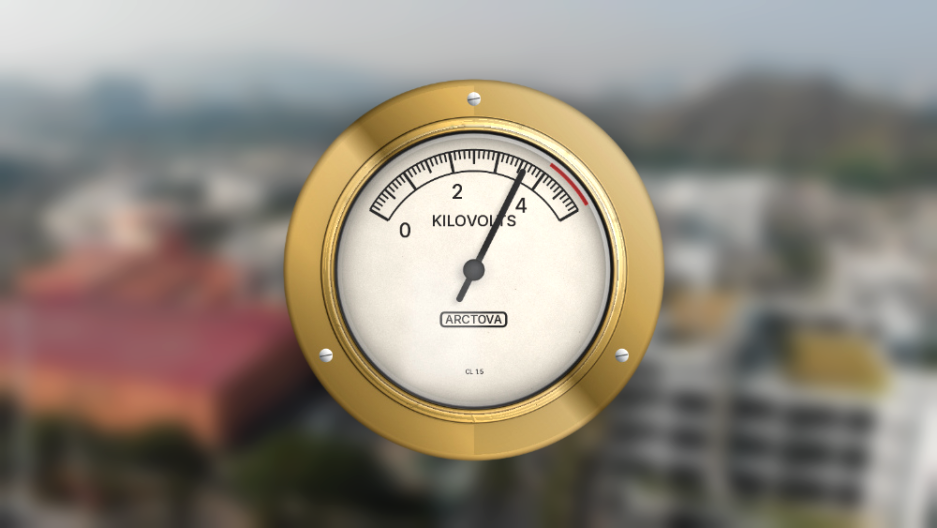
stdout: 3.6
